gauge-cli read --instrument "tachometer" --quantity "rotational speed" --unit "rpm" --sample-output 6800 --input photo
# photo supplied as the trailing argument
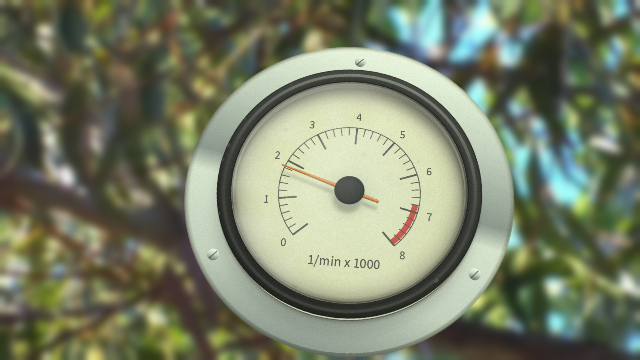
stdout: 1800
